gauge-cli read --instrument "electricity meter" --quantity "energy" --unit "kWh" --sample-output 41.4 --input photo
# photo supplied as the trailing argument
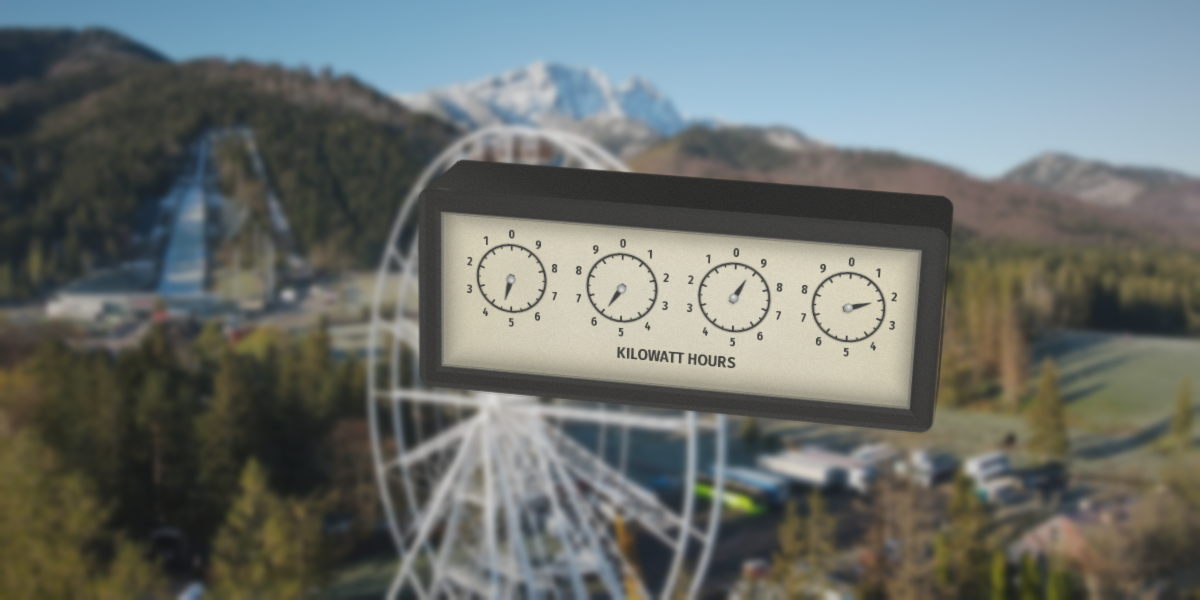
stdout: 4592
